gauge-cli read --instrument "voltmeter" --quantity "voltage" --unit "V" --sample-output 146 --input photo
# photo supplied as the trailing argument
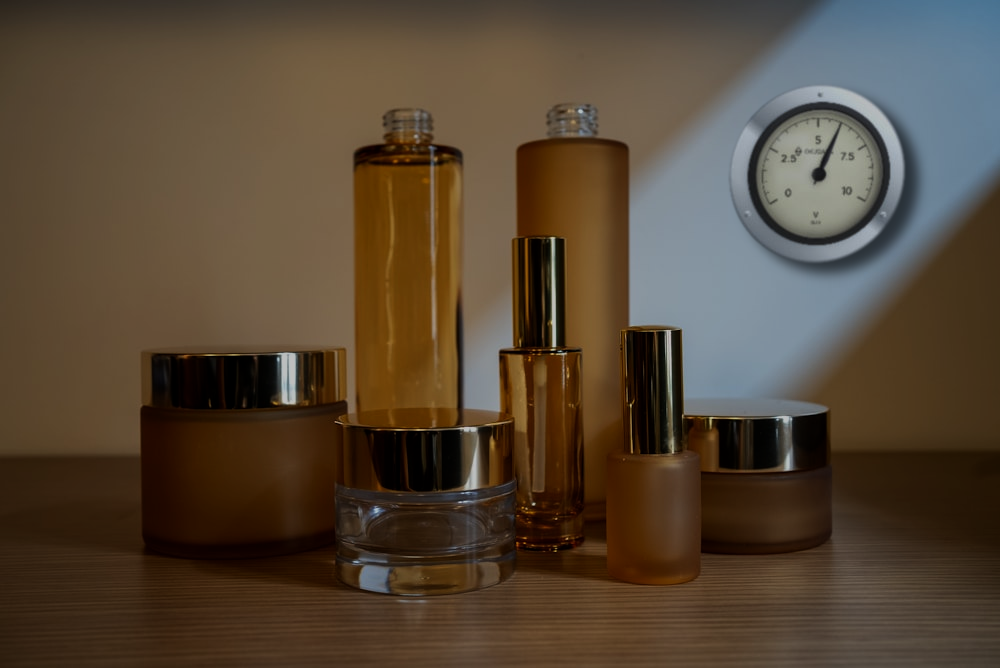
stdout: 6
